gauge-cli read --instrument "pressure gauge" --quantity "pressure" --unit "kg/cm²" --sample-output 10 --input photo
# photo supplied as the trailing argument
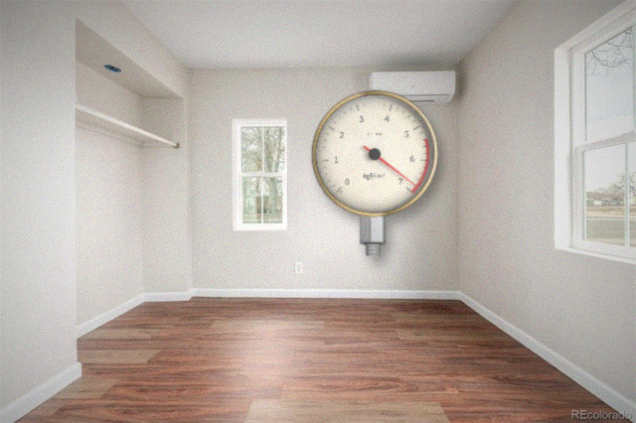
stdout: 6.8
